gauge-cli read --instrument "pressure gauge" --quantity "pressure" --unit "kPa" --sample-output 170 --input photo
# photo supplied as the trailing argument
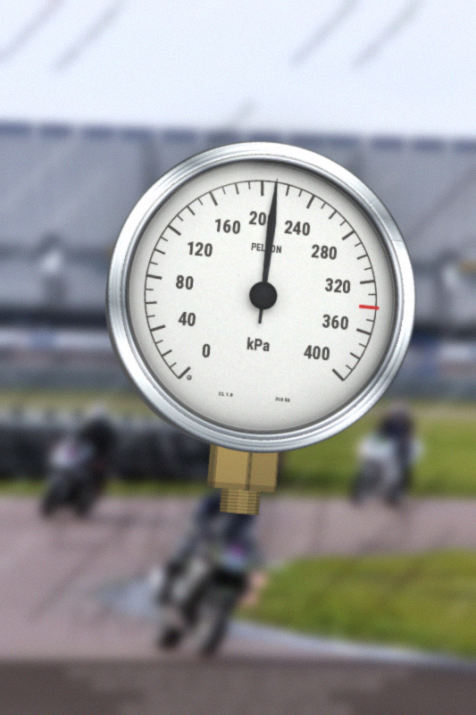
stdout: 210
